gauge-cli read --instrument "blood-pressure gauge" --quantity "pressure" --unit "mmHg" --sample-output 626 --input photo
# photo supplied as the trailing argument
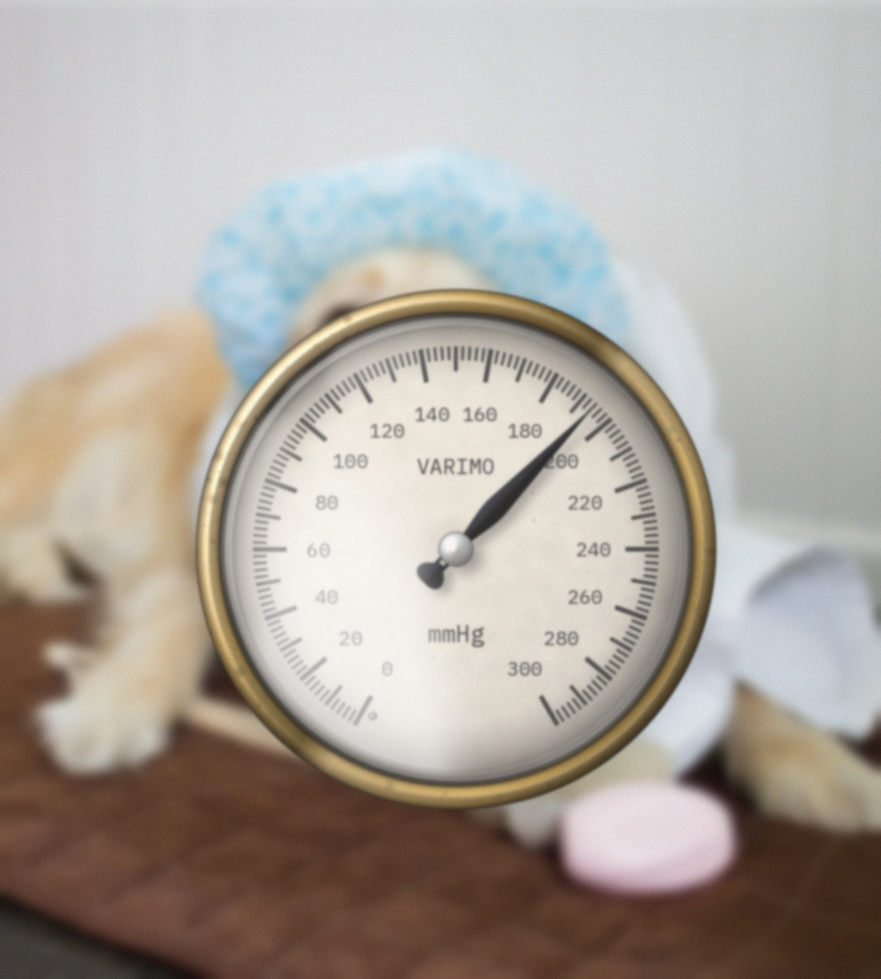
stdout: 194
